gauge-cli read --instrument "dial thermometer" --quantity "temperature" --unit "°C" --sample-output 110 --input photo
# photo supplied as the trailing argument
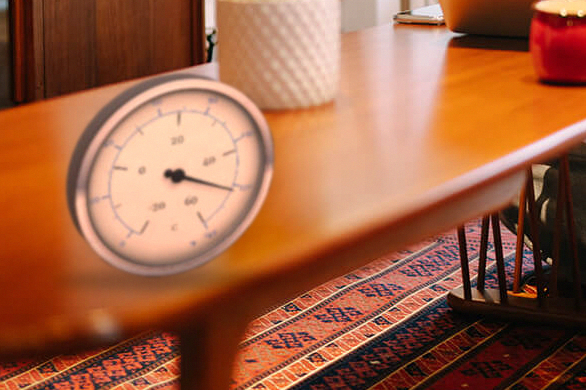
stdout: 50
